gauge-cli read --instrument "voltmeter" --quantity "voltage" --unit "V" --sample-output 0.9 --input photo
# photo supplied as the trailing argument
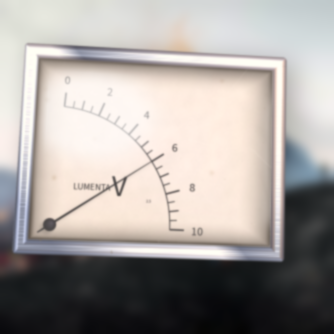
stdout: 6
